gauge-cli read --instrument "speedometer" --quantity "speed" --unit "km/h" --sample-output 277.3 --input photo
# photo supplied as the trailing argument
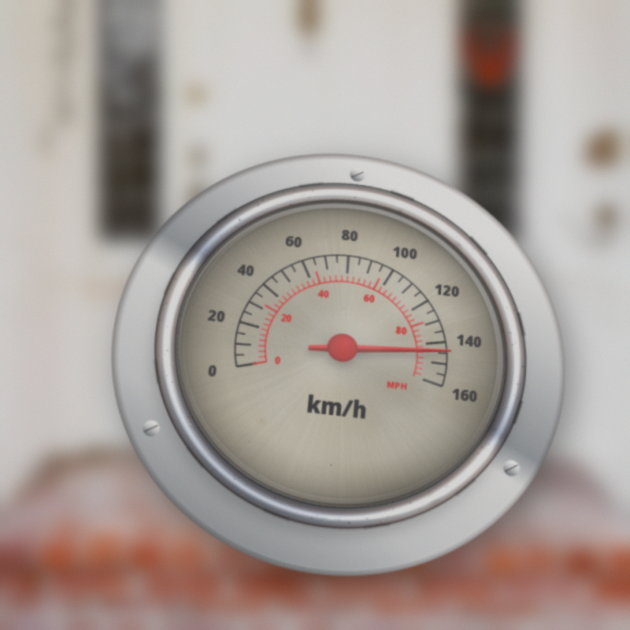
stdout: 145
